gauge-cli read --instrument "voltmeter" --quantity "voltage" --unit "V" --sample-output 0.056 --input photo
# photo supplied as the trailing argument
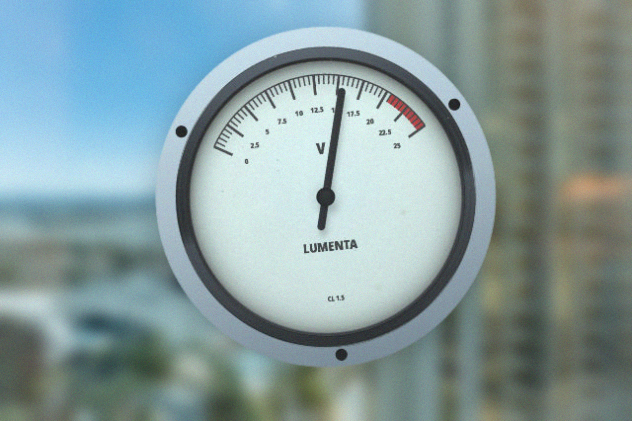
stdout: 15.5
